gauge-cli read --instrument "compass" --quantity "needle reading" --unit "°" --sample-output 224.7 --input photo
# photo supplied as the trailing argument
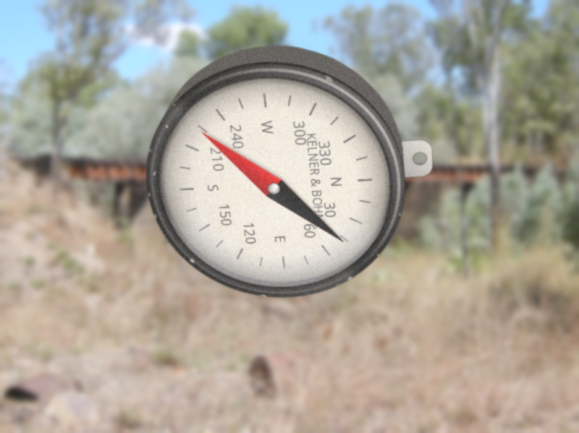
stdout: 225
